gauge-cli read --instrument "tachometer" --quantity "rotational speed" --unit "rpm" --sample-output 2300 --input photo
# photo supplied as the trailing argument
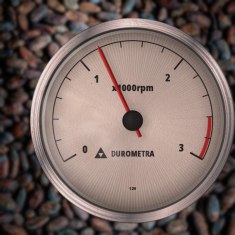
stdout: 1200
